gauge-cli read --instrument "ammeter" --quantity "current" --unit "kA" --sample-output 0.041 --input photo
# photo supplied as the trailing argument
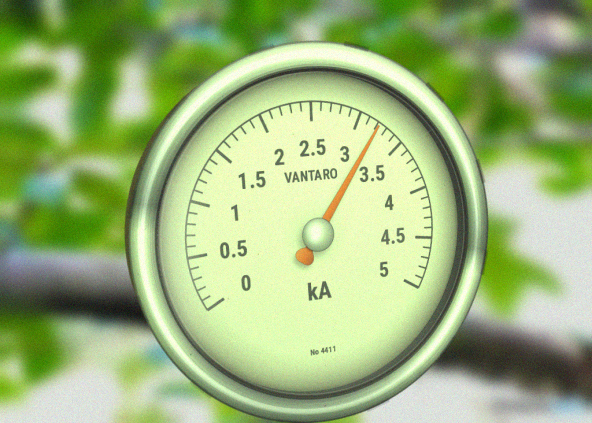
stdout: 3.2
